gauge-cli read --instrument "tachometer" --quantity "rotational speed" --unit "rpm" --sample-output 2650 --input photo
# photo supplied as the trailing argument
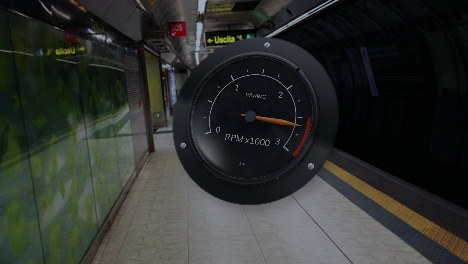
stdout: 2625
